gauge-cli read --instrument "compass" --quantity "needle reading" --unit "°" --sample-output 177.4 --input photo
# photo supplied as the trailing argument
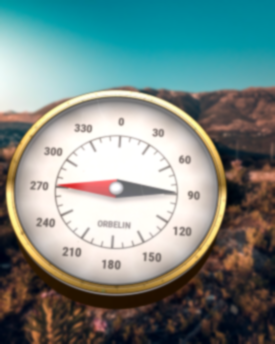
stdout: 270
